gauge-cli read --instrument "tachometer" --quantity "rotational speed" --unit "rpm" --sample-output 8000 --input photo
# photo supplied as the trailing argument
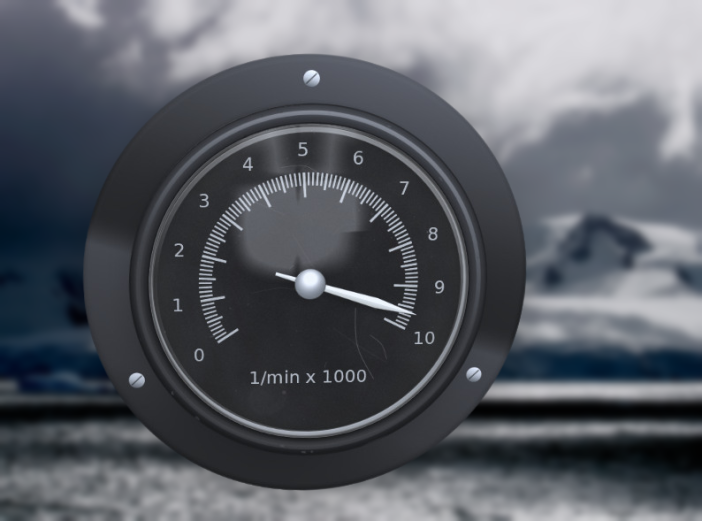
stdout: 9600
